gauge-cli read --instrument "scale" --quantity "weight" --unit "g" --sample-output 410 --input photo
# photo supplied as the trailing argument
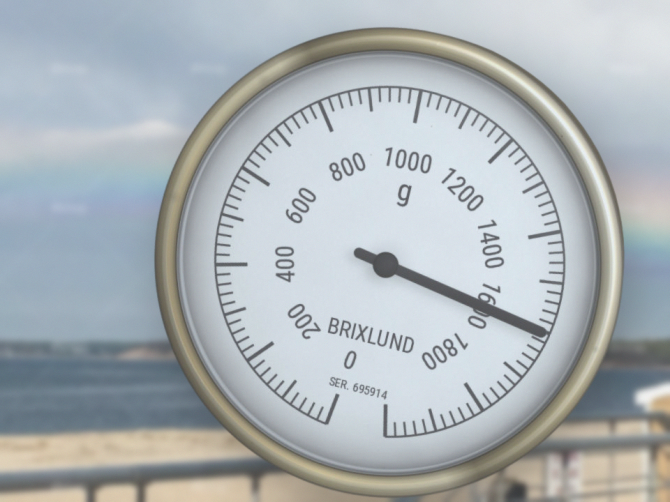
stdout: 1600
